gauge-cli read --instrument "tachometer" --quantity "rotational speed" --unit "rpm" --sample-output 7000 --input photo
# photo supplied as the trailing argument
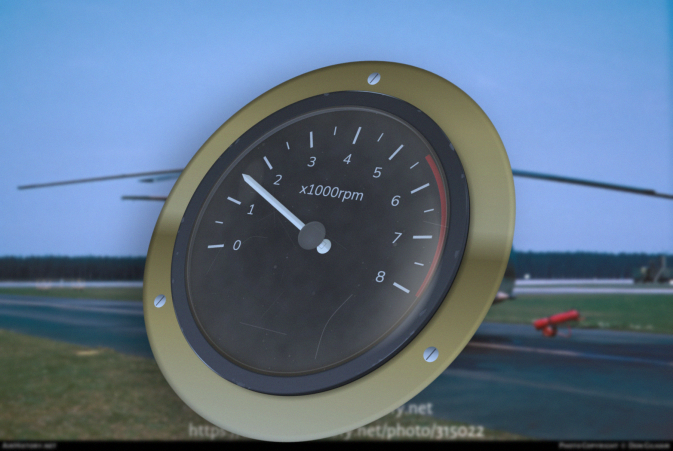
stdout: 1500
